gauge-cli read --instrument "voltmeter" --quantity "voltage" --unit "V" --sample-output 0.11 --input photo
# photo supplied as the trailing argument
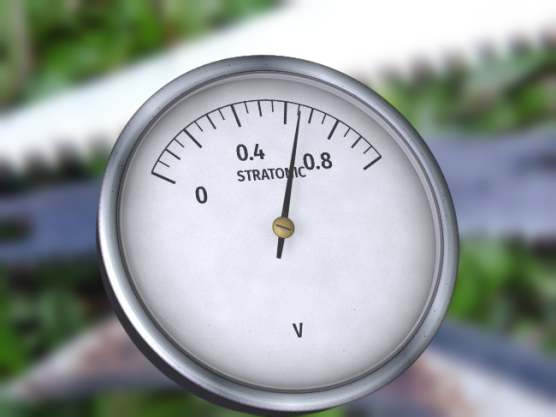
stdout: 0.65
